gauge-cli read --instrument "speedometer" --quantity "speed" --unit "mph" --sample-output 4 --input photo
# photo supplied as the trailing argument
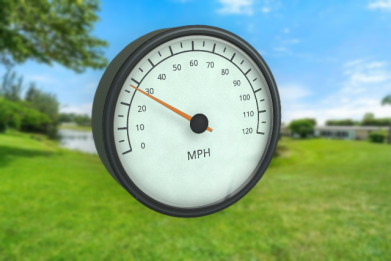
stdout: 27.5
